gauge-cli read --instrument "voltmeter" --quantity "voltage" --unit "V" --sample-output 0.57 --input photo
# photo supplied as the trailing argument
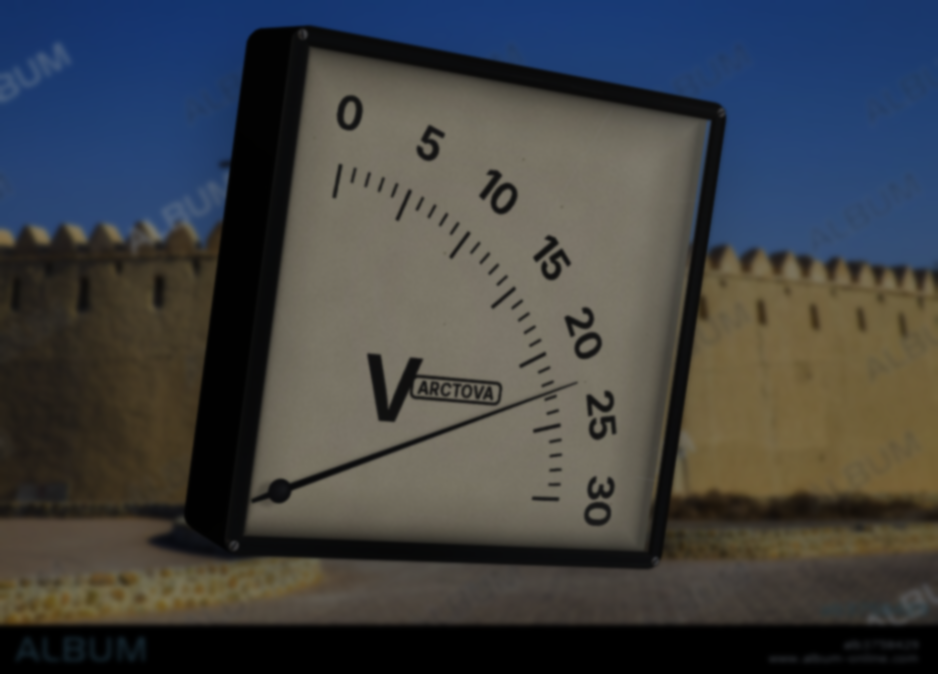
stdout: 22.5
